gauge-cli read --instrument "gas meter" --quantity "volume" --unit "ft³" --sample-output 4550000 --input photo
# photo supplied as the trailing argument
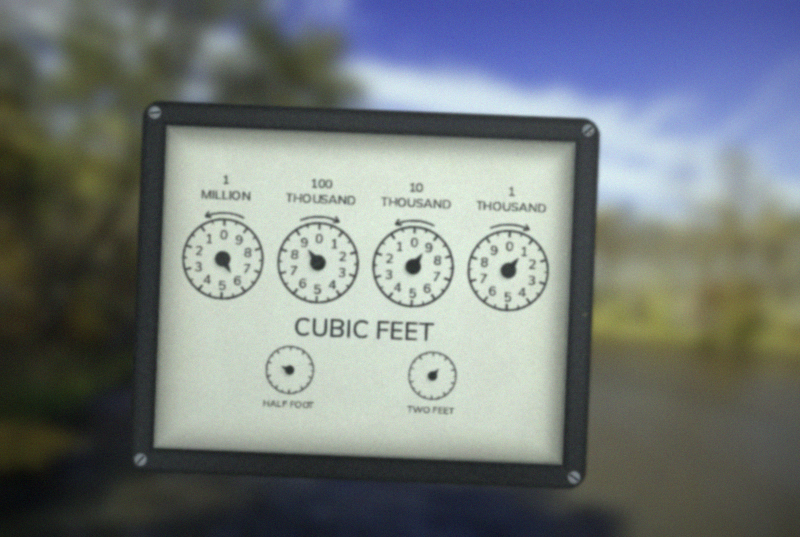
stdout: 589100
